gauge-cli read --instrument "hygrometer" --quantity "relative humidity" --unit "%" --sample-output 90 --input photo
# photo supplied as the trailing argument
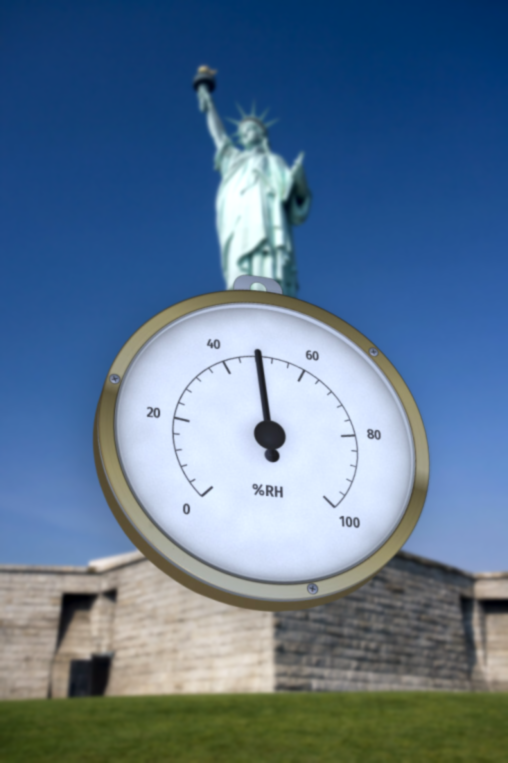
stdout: 48
